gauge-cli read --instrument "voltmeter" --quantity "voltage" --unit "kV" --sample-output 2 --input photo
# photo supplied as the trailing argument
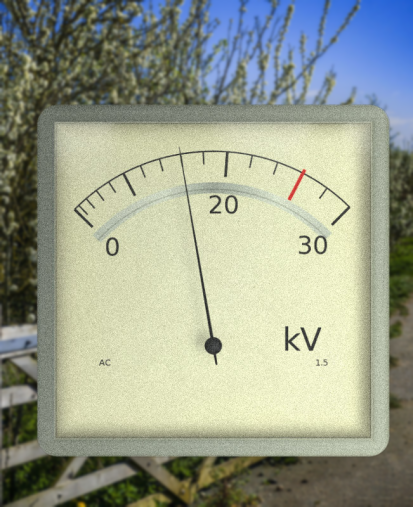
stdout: 16
